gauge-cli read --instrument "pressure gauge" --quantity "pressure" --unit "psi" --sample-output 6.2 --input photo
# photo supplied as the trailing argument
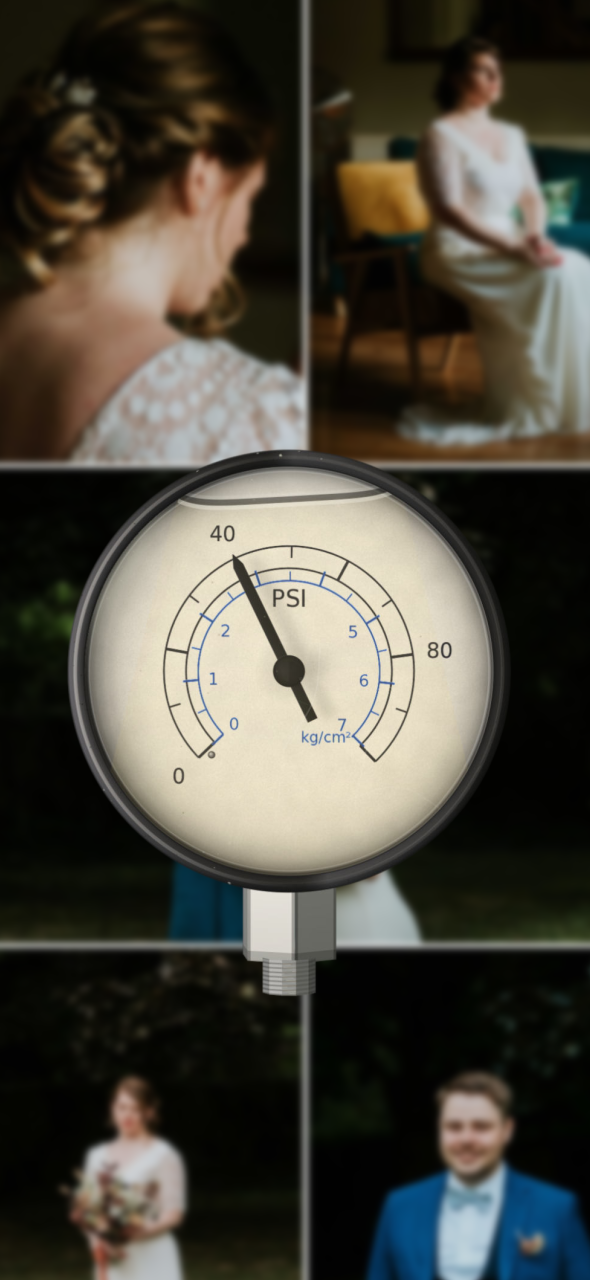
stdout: 40
